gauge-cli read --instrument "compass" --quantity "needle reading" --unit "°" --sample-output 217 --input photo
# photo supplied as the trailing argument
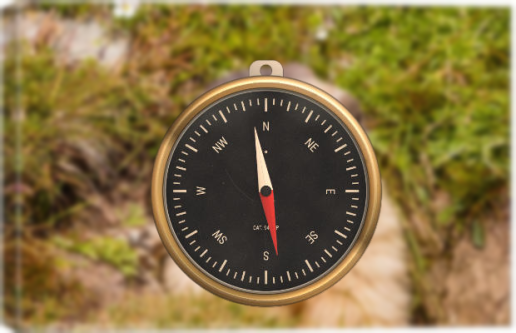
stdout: 170
